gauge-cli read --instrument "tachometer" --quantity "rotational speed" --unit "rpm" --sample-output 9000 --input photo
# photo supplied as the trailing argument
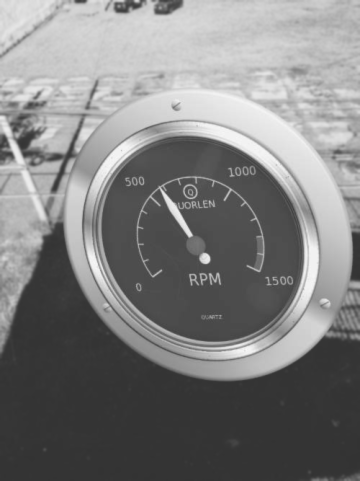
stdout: 600
